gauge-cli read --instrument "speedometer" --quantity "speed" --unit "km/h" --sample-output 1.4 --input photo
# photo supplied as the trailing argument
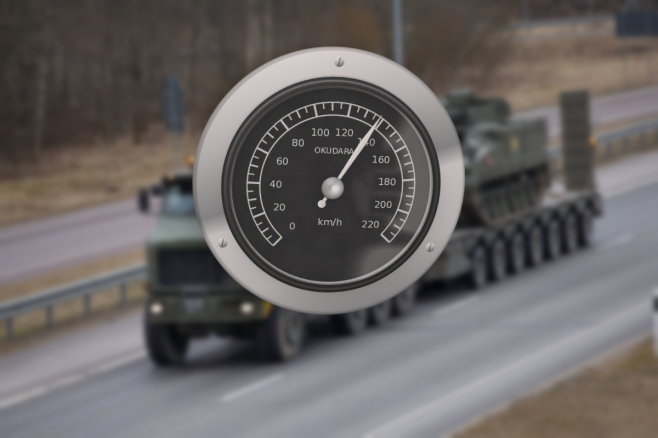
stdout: 137.5
